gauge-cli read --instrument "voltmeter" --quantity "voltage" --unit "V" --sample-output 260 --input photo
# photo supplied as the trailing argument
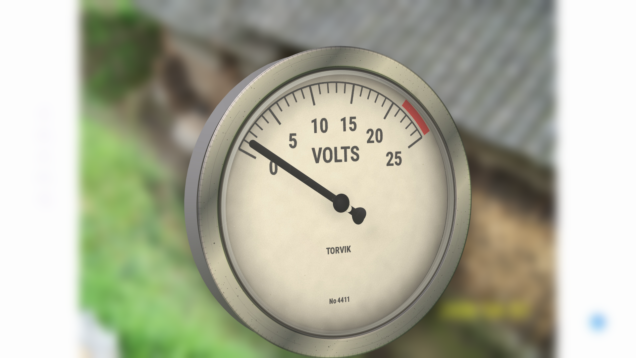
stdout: 1
